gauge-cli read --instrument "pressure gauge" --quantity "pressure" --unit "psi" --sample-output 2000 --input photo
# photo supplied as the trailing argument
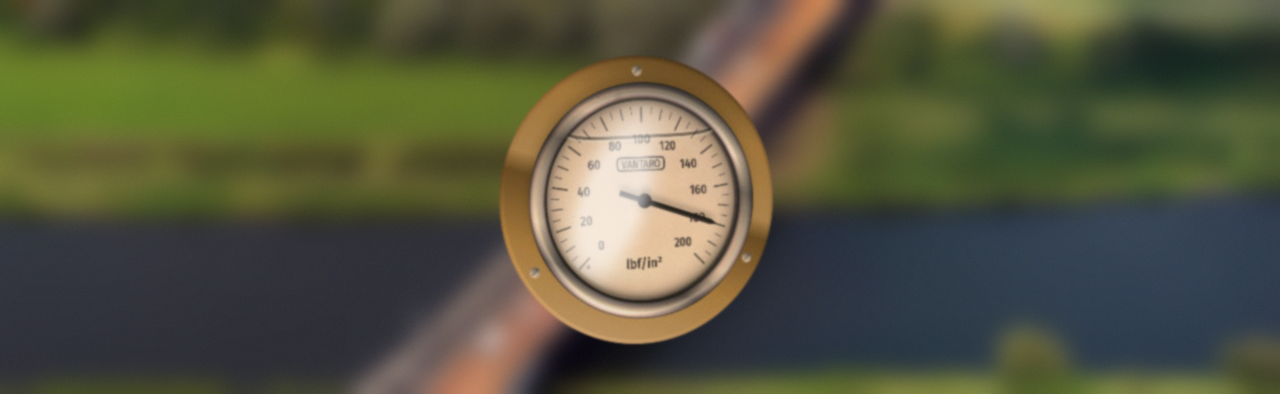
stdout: 180
